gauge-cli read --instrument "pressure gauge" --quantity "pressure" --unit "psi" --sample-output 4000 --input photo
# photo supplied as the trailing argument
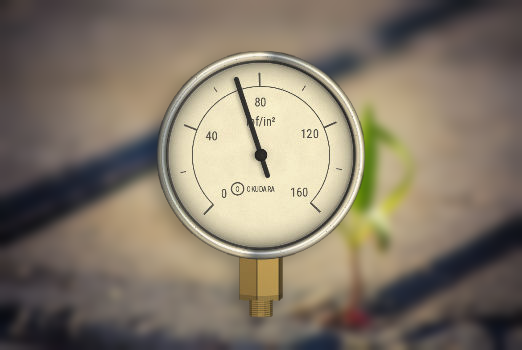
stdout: 70
